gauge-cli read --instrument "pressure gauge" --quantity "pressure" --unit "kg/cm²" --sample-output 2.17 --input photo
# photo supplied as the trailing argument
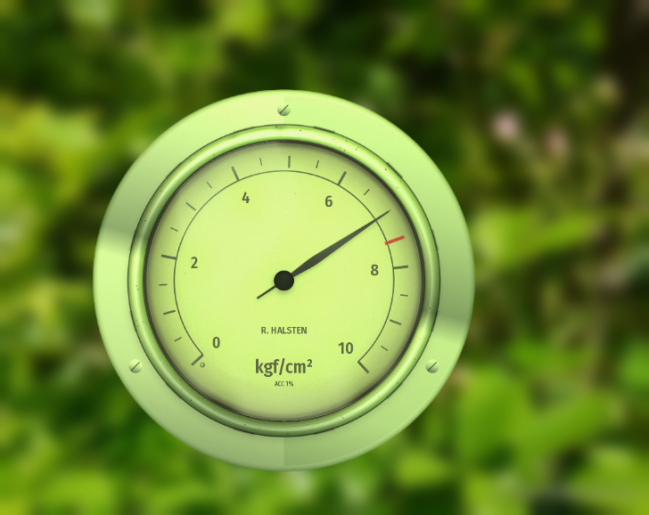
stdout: 7
